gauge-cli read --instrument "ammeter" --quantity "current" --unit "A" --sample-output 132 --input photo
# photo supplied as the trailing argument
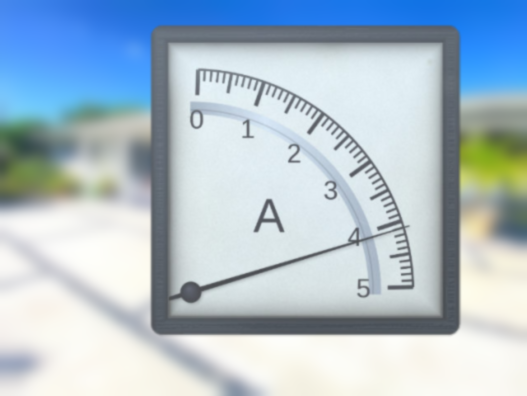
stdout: 4.1
